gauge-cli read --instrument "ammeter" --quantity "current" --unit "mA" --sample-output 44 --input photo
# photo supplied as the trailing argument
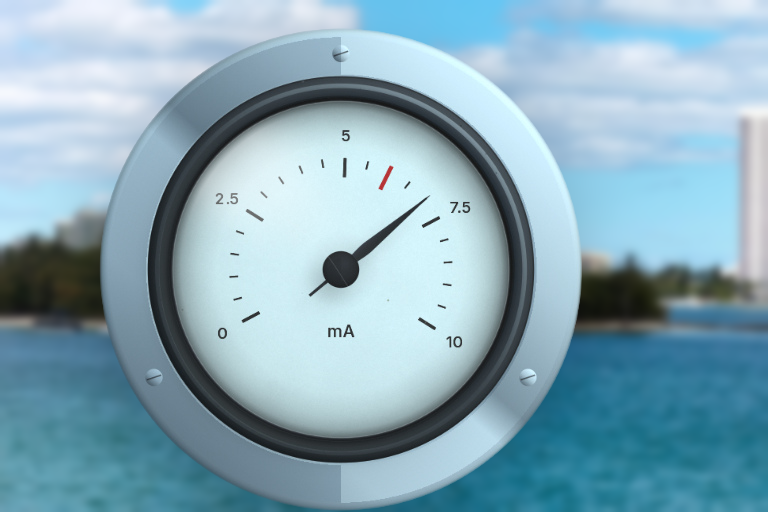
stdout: 7
